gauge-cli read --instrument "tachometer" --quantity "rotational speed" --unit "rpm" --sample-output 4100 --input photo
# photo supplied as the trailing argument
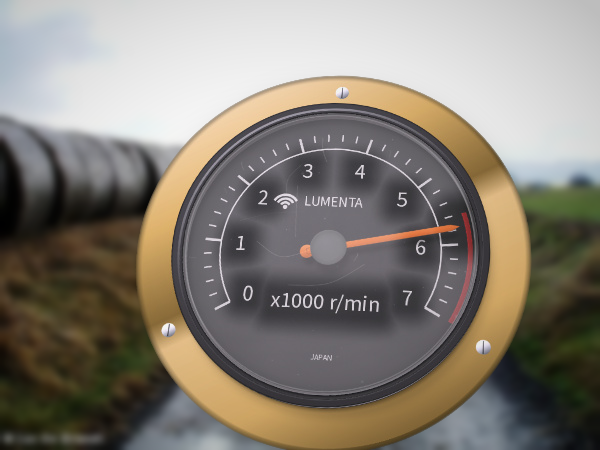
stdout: 5800
